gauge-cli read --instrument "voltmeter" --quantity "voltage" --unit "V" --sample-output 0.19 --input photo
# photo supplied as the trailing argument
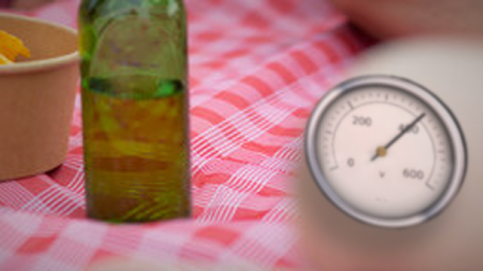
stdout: 400
